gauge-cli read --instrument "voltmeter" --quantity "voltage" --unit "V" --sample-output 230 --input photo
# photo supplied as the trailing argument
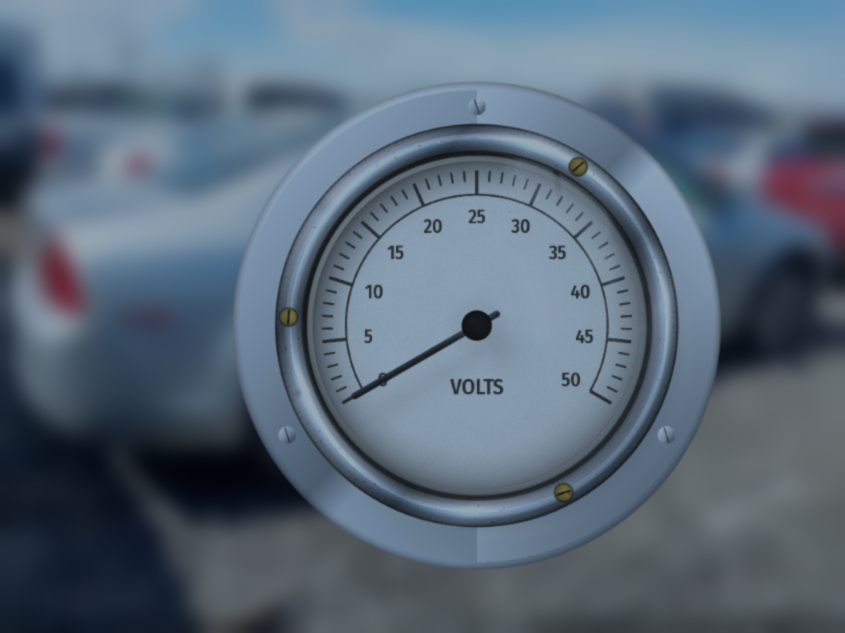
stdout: 0
